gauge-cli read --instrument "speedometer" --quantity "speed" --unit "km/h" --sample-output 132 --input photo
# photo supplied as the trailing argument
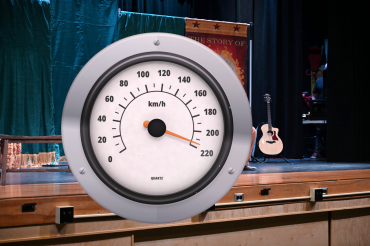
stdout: 215
